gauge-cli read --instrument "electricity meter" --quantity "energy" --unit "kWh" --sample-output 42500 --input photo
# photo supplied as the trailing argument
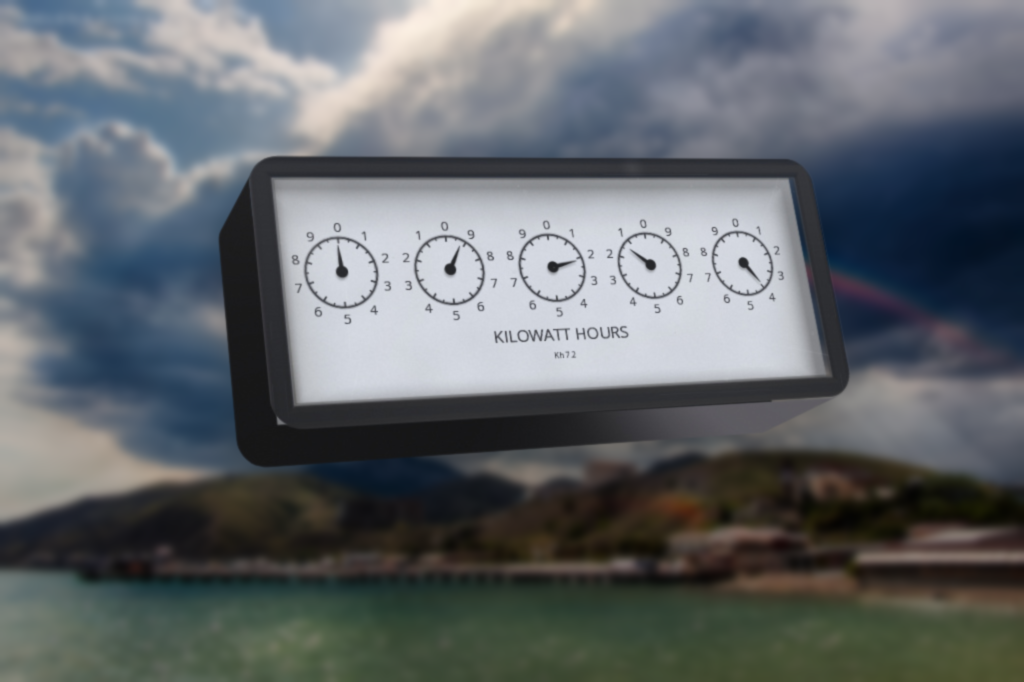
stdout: 99214
